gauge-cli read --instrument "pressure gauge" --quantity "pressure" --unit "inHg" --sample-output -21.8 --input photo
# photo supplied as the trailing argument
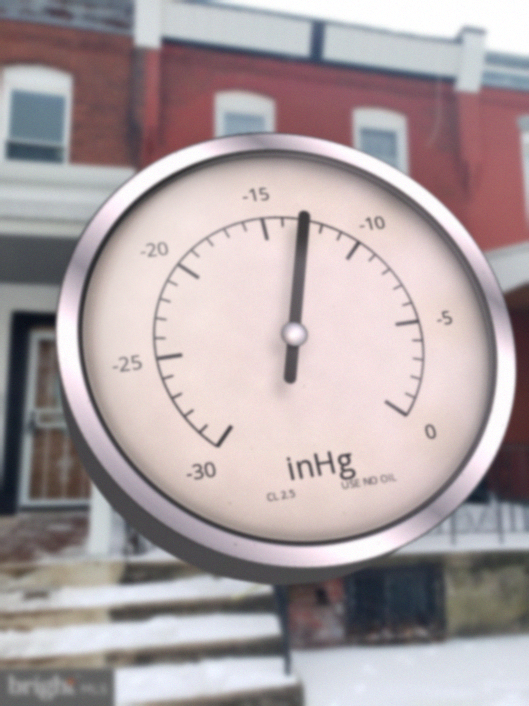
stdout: -13
